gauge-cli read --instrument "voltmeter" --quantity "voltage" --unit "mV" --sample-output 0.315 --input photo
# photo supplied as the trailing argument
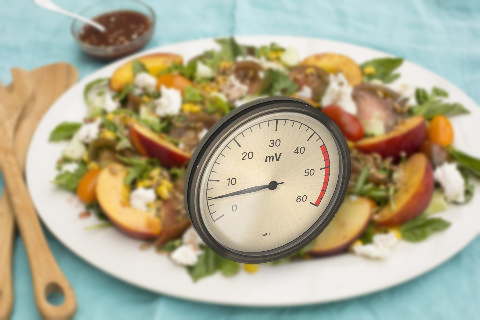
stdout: 6
